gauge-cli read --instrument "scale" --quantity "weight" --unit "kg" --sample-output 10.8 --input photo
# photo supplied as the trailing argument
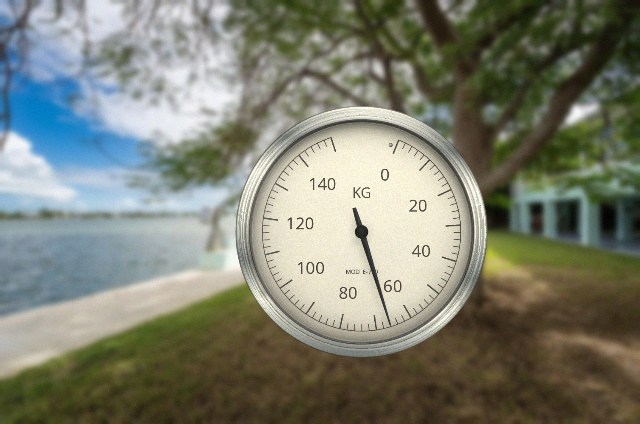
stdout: 66
